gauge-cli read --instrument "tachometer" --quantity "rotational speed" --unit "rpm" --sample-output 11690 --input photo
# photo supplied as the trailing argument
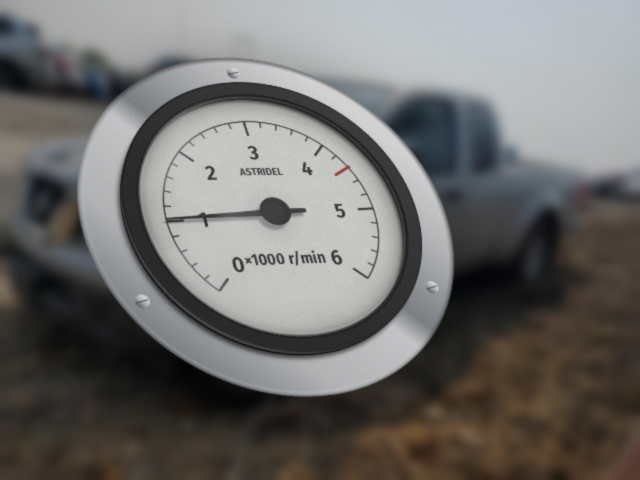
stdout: 1000
